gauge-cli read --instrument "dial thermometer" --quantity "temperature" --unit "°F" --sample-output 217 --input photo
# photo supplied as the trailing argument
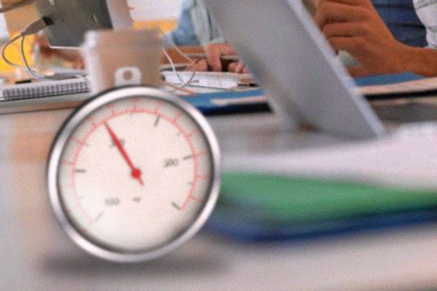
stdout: 300
